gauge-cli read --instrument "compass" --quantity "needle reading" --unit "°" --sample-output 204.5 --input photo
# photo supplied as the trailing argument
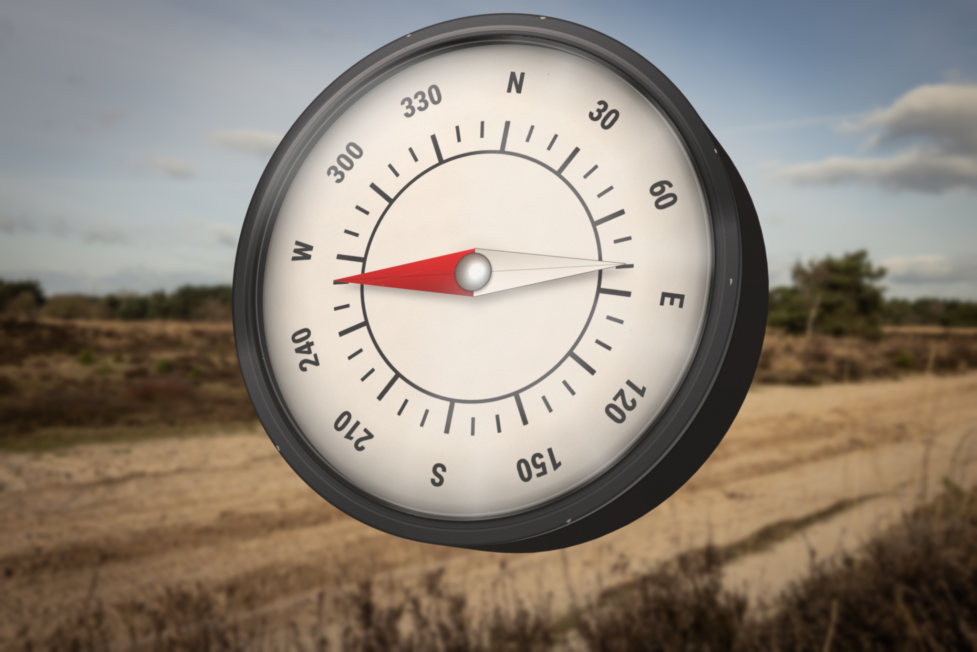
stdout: 260
